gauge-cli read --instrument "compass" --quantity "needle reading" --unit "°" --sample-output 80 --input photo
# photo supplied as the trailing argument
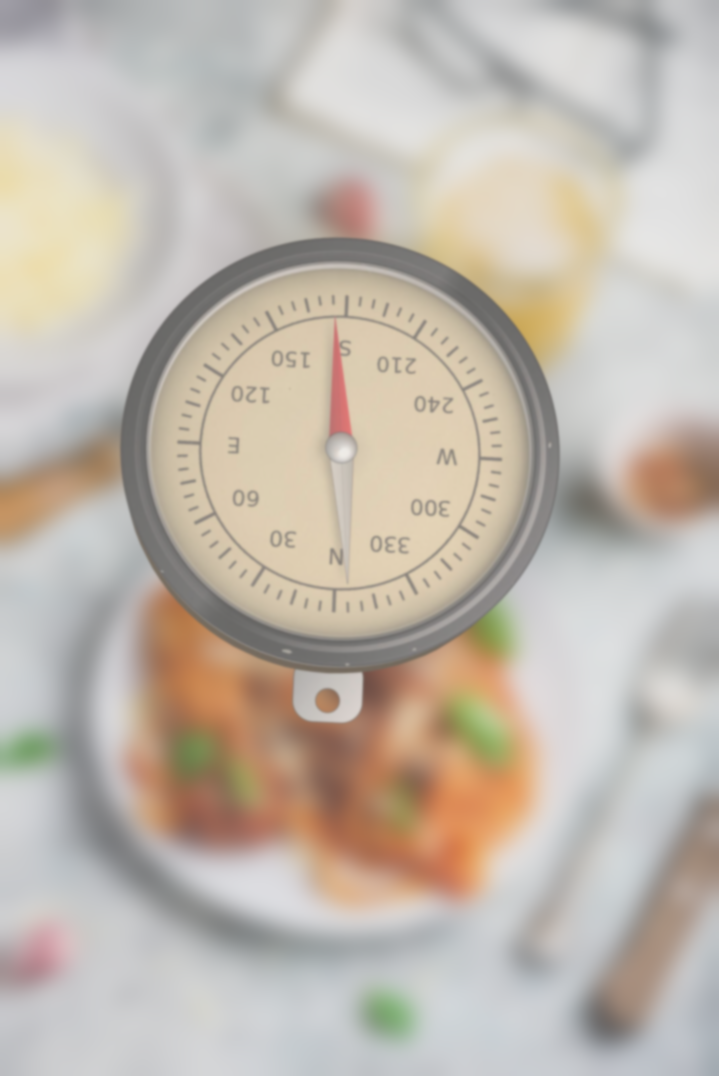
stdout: 175
